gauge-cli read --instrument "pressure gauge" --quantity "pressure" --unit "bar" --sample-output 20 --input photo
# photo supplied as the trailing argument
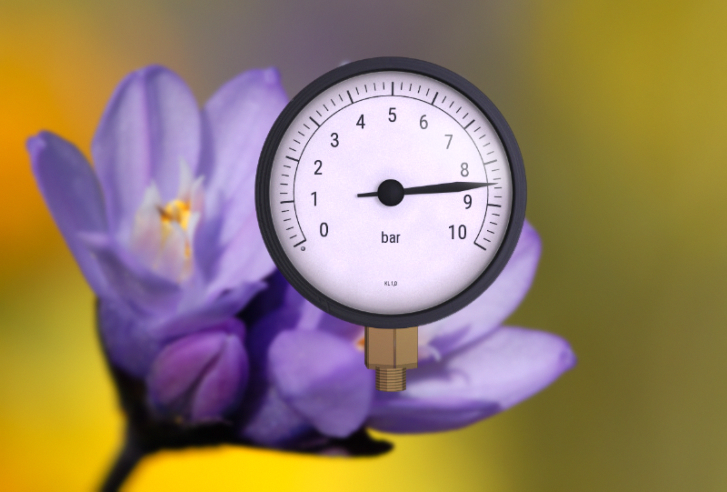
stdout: 8.5
